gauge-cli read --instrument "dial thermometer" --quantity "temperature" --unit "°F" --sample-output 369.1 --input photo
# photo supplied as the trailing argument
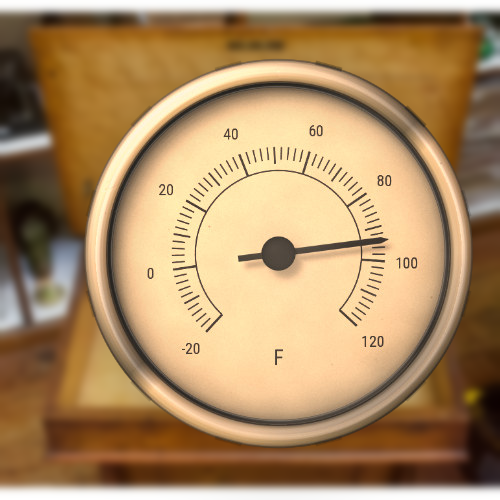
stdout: 94
